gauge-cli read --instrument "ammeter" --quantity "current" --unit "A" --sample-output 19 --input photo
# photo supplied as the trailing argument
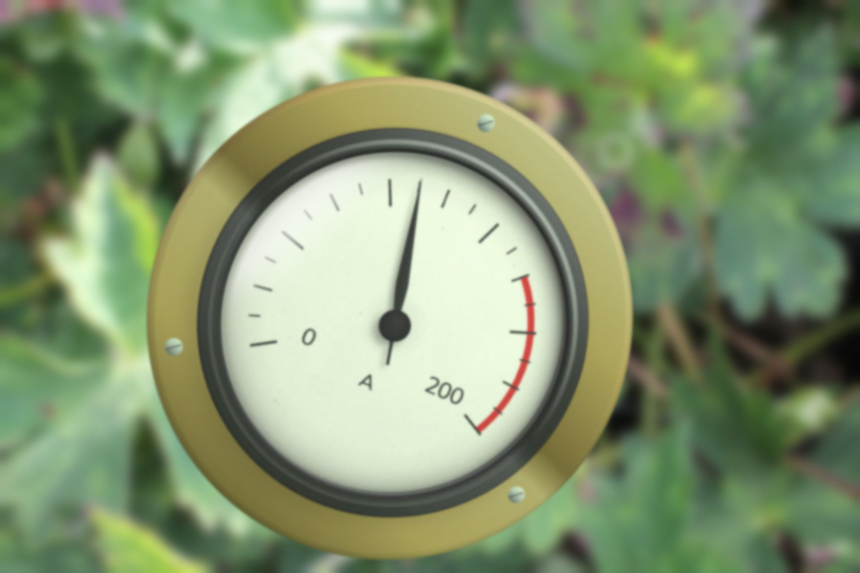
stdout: 90
